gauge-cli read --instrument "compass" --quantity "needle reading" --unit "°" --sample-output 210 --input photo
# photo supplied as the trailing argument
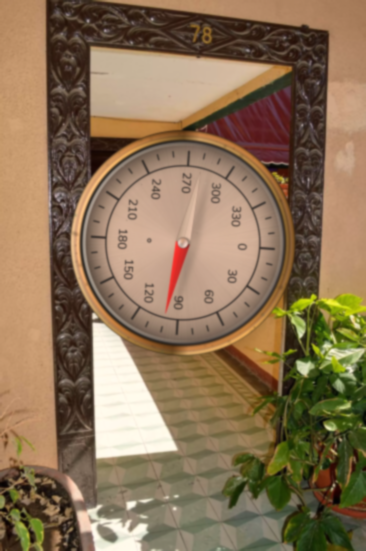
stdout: 100
